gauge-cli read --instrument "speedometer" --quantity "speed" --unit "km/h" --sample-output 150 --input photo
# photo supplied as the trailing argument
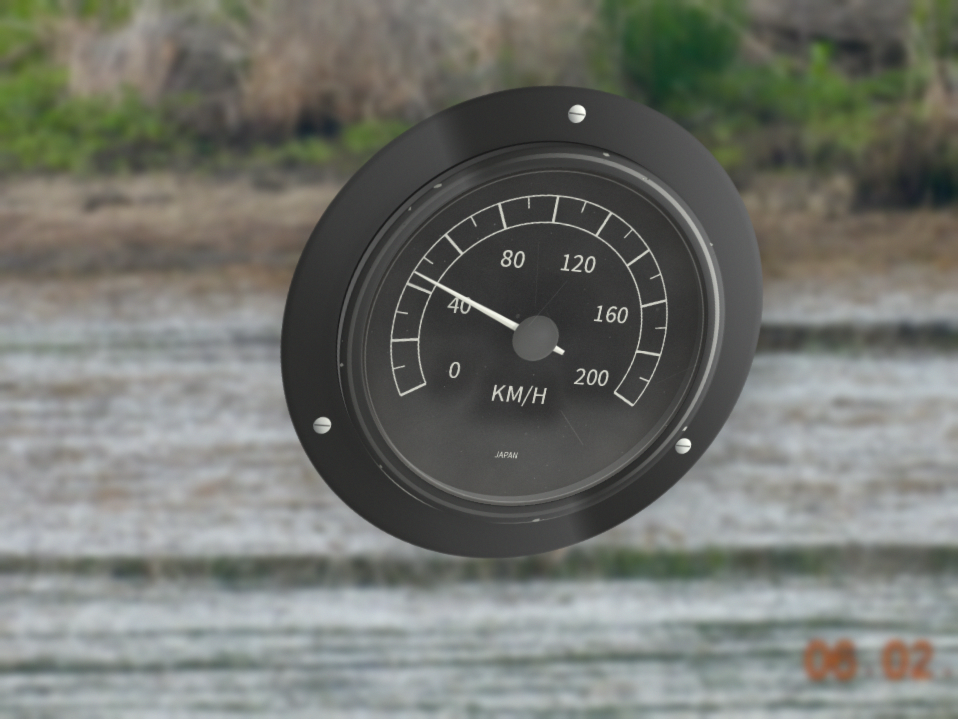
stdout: 45
